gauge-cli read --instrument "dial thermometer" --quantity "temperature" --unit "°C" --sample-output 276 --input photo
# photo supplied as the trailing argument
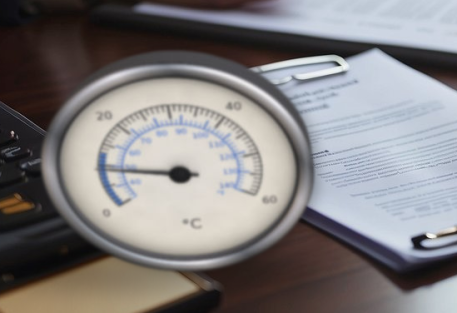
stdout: 10
